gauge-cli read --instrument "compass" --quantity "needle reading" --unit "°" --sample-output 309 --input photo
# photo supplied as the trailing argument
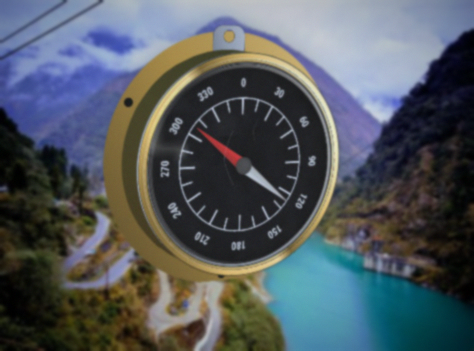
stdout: 307.5
